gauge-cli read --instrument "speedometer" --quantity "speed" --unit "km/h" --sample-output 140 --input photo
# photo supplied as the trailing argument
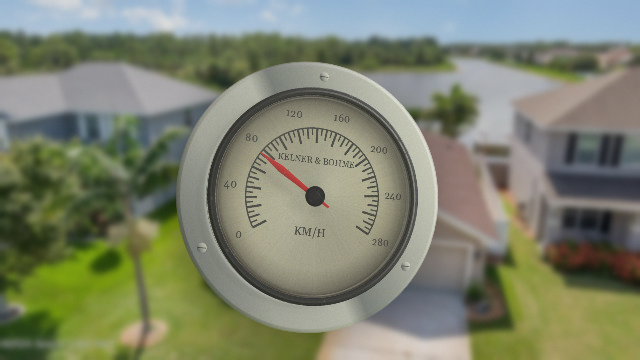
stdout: 75
